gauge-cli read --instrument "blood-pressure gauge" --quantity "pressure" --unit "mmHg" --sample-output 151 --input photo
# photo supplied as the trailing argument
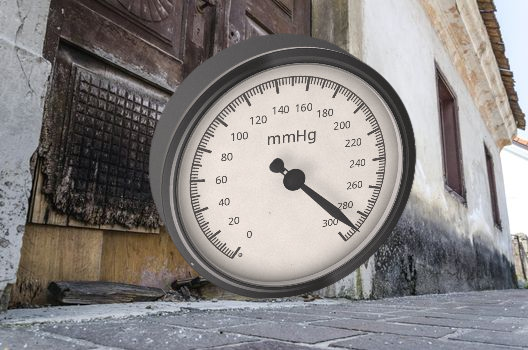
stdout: 290
